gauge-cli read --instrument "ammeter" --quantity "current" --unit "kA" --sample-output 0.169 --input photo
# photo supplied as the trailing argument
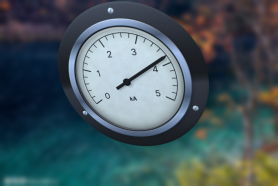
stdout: 3.8
